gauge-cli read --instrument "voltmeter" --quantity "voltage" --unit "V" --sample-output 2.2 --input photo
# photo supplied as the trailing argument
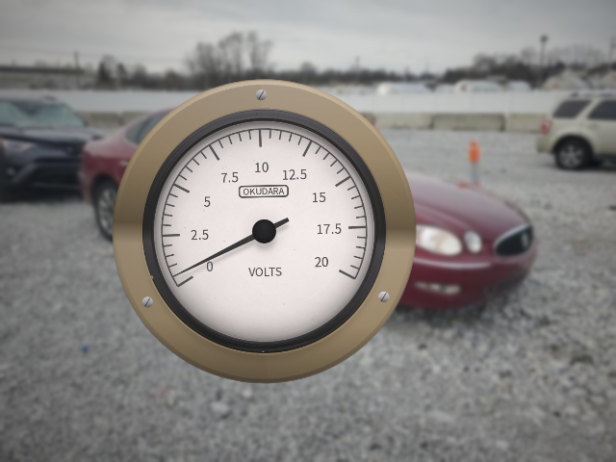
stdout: 0.5
